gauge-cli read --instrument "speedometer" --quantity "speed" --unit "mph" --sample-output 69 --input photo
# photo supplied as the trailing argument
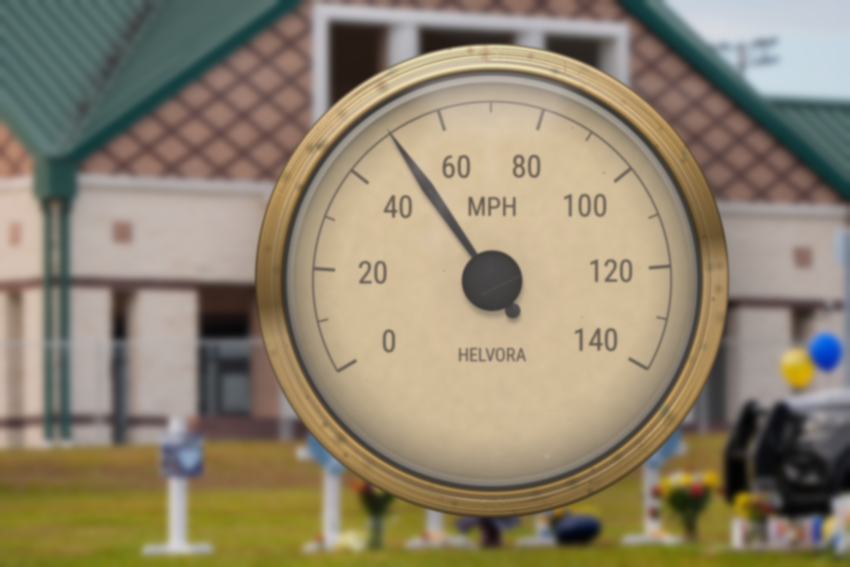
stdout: 50
